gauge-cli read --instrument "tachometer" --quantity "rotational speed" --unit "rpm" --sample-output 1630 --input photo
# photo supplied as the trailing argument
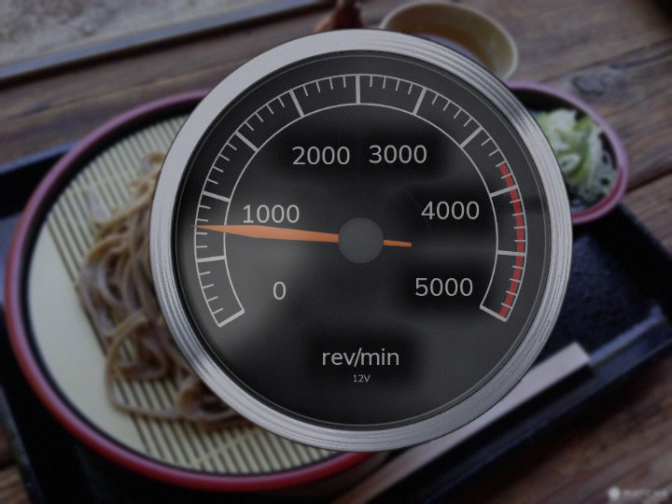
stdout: 750
